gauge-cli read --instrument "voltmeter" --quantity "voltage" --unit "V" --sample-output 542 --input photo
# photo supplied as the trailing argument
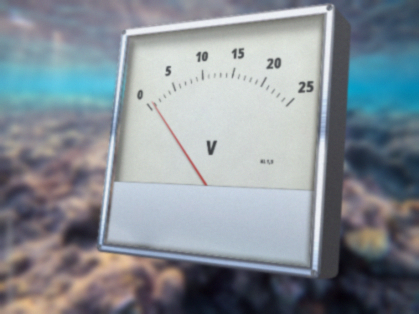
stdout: 1
